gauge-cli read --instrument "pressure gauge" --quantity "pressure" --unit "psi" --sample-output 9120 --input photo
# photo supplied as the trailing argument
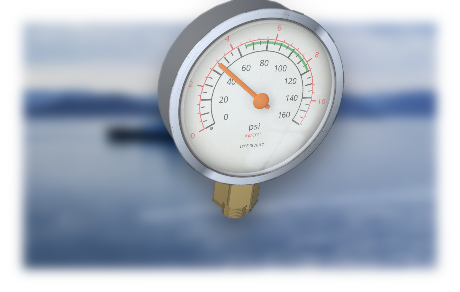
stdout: 45
